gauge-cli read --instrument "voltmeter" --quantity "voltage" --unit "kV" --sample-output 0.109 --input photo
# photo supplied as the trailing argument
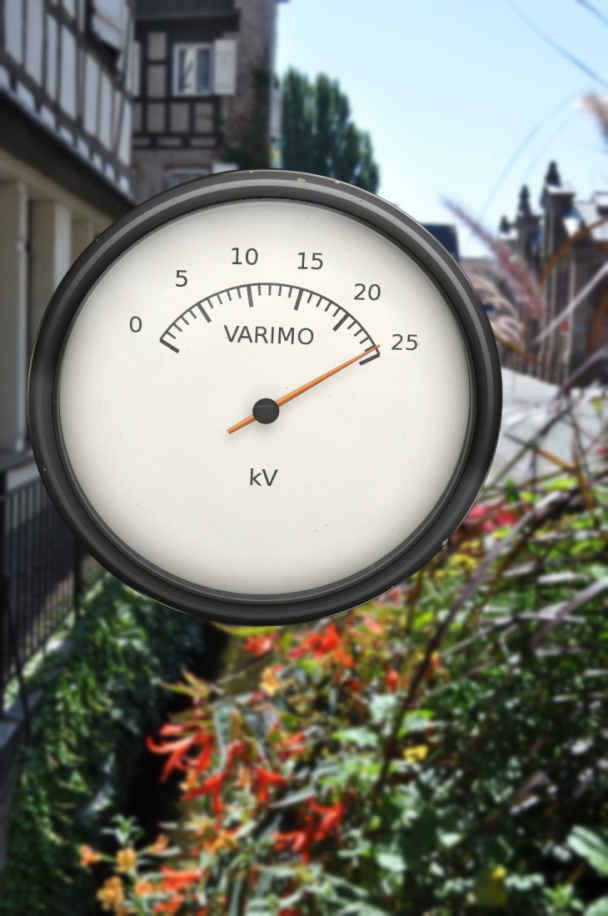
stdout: 24
